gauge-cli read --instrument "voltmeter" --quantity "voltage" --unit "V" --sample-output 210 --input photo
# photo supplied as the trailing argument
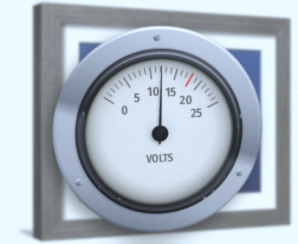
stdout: 12
